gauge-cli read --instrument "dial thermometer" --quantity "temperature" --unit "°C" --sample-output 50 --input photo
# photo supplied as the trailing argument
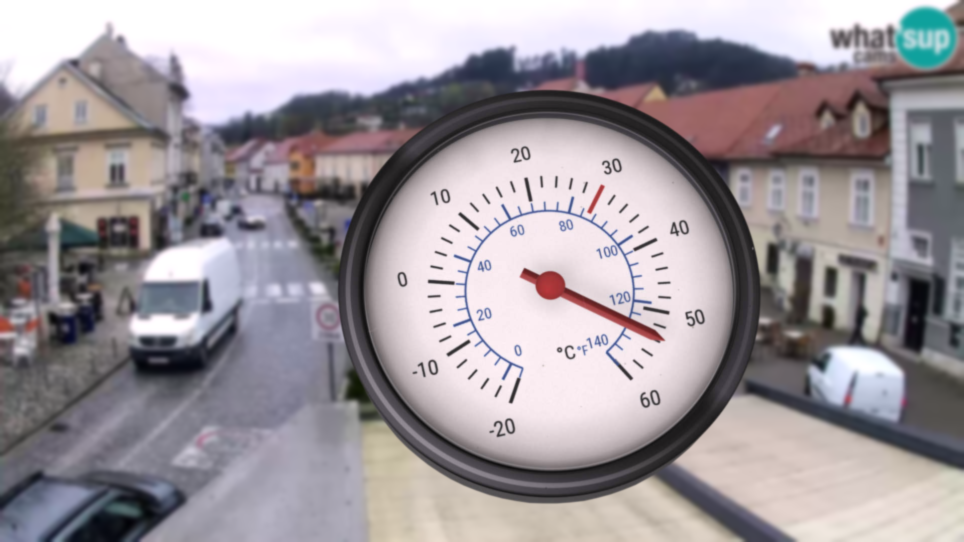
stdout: 54
